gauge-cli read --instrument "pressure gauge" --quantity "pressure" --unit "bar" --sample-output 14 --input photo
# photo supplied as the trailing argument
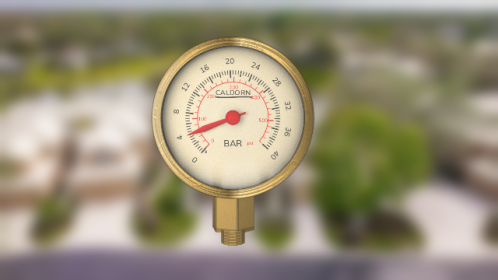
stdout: 4
